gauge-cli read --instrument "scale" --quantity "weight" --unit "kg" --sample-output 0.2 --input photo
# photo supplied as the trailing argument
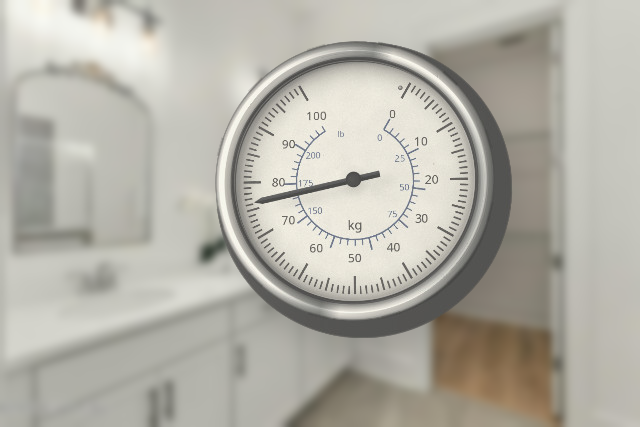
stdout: 76
